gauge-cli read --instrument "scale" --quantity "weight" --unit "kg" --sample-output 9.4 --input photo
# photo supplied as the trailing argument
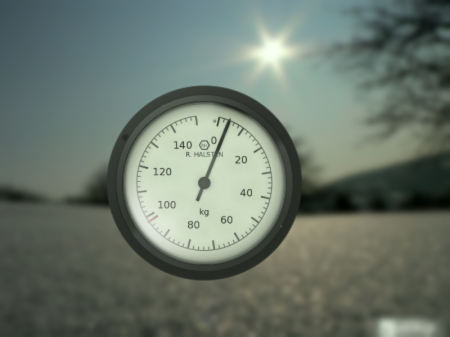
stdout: 4
